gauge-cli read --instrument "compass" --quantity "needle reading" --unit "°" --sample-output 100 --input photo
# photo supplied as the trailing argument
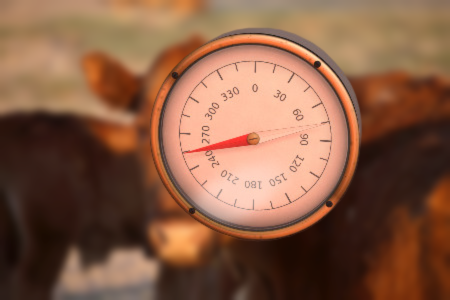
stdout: 255
